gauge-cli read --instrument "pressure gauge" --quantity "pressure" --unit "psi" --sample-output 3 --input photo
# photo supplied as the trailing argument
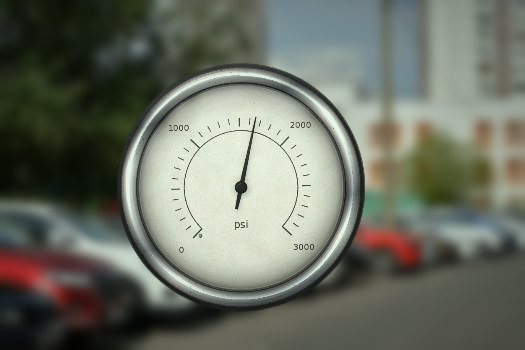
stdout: 1650
